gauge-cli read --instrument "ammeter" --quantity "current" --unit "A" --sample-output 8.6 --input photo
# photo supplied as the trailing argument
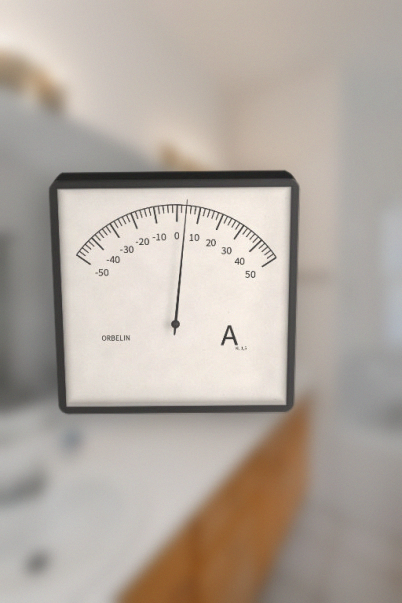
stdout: 4
